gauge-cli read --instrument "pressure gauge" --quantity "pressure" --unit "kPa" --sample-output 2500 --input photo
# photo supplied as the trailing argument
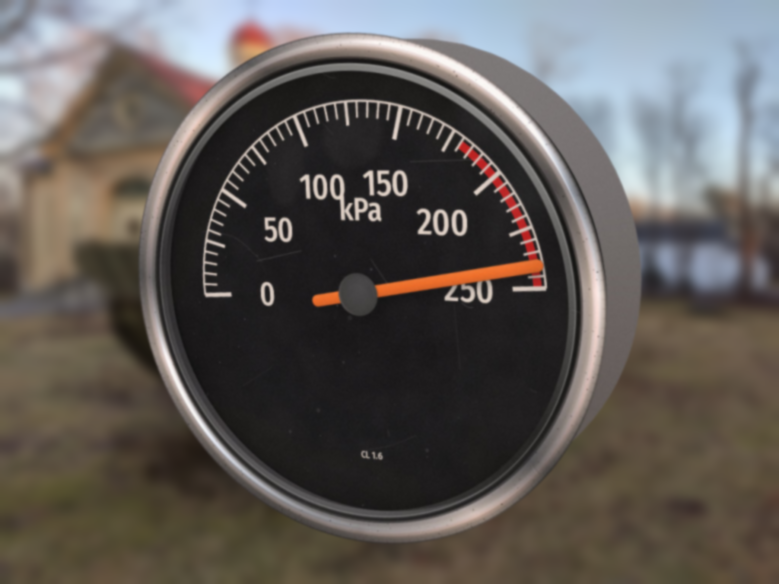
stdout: 240
